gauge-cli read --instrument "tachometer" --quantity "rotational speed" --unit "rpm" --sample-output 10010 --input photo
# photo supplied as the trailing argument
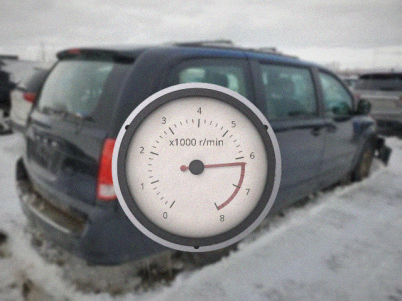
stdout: 6200
